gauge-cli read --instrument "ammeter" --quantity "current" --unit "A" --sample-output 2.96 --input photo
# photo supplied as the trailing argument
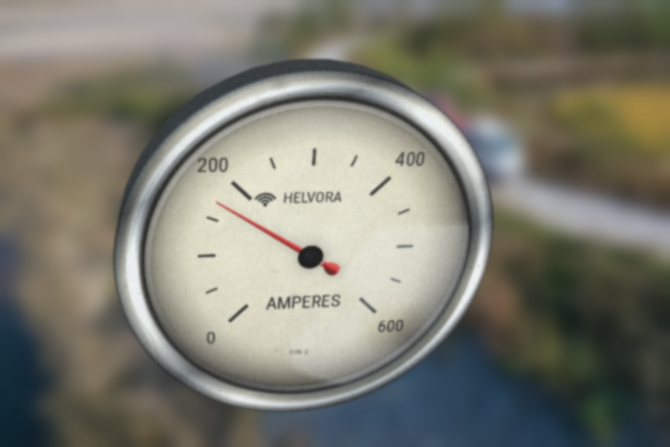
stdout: 175
